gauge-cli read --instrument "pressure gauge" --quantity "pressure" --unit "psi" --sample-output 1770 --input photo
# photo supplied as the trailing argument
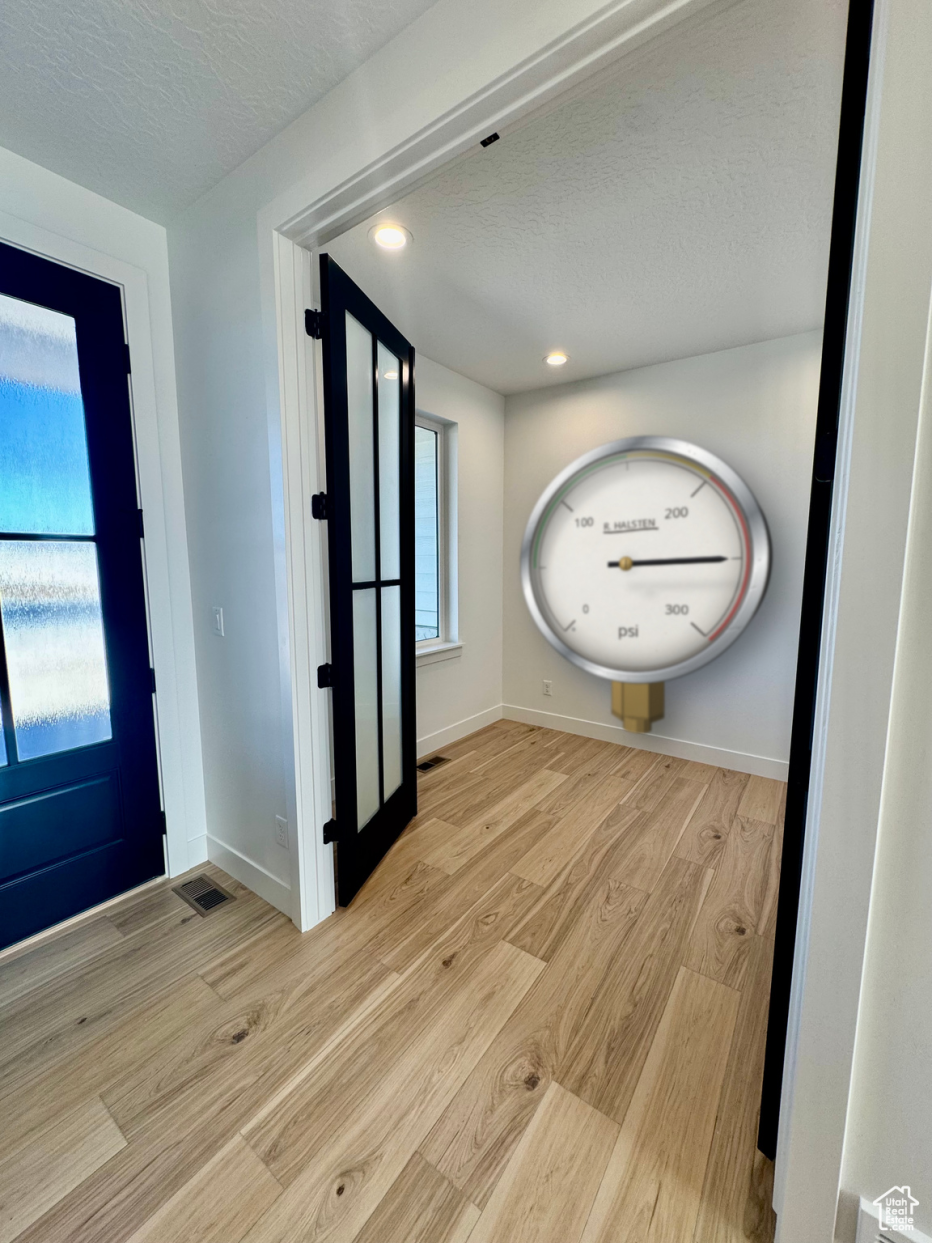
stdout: 250
